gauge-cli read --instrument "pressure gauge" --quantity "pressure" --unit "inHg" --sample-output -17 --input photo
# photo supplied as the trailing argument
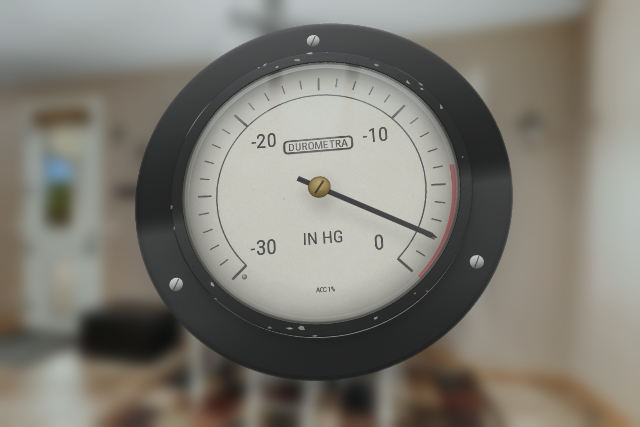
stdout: -2
